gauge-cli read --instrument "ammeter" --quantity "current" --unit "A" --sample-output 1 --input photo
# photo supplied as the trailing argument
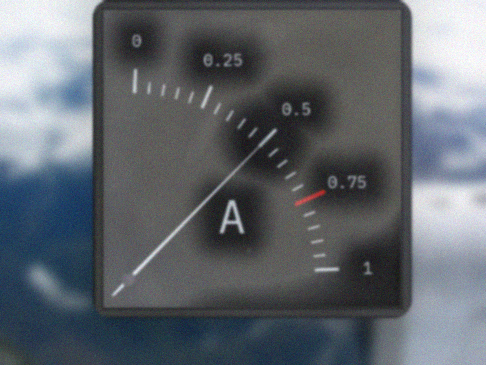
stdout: 0.5
